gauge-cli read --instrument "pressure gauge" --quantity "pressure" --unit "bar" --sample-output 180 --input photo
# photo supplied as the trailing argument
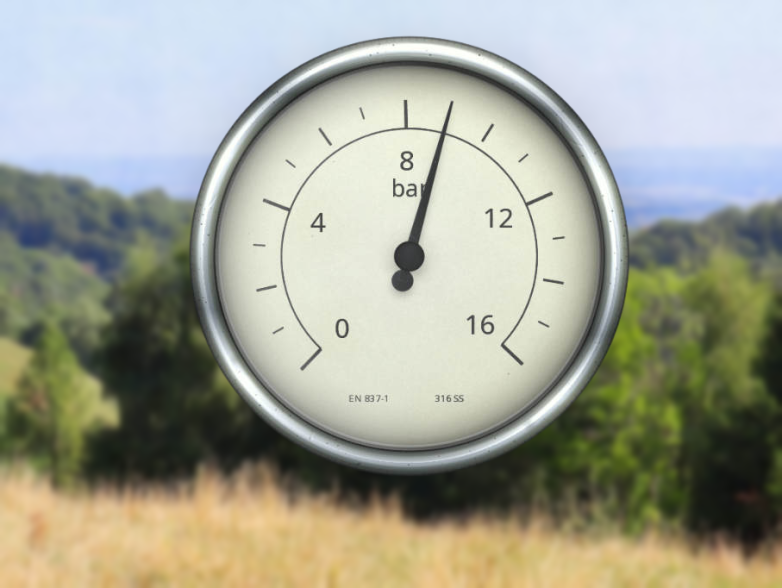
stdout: 9
